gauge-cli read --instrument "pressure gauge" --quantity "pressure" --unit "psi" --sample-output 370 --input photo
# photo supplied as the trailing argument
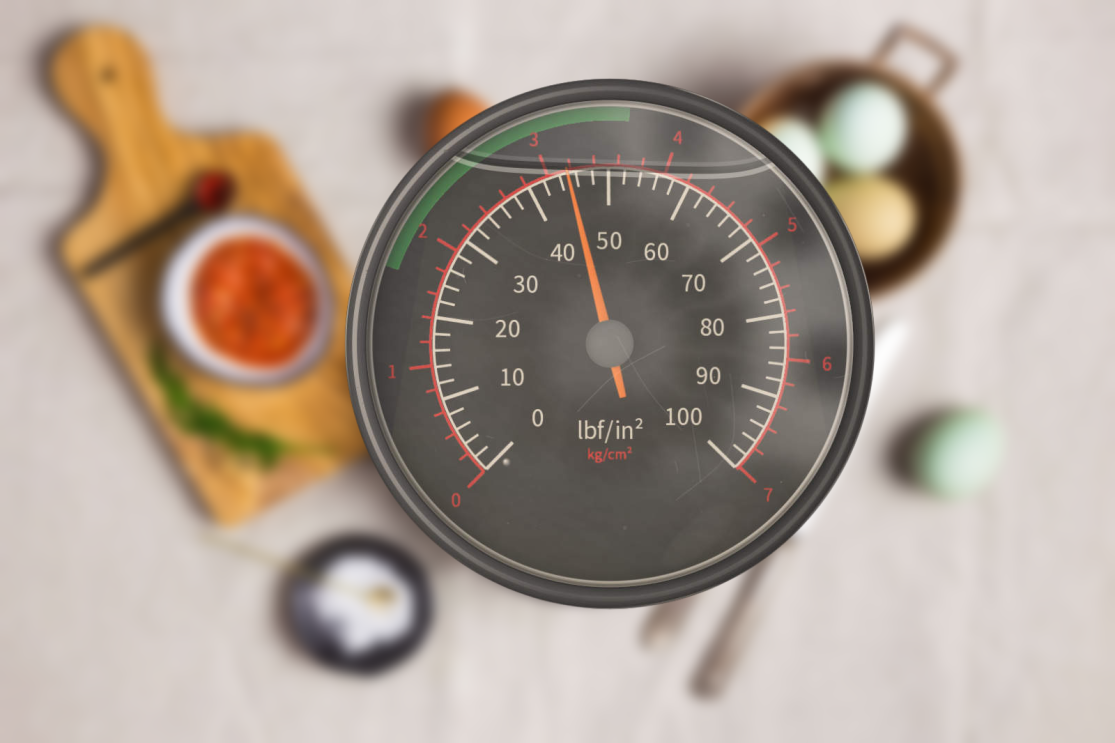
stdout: 45
